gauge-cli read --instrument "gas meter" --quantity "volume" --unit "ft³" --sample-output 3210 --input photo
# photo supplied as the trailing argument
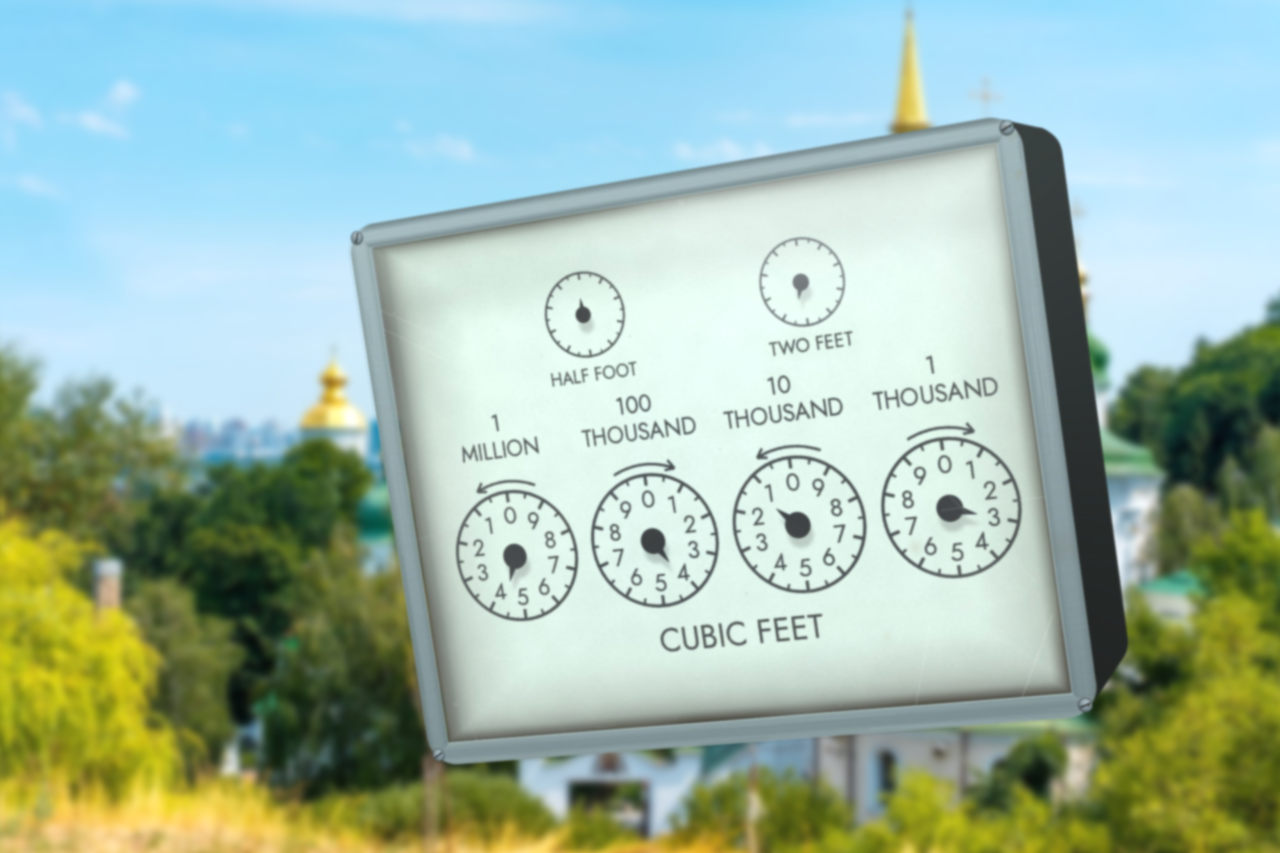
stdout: 441300
